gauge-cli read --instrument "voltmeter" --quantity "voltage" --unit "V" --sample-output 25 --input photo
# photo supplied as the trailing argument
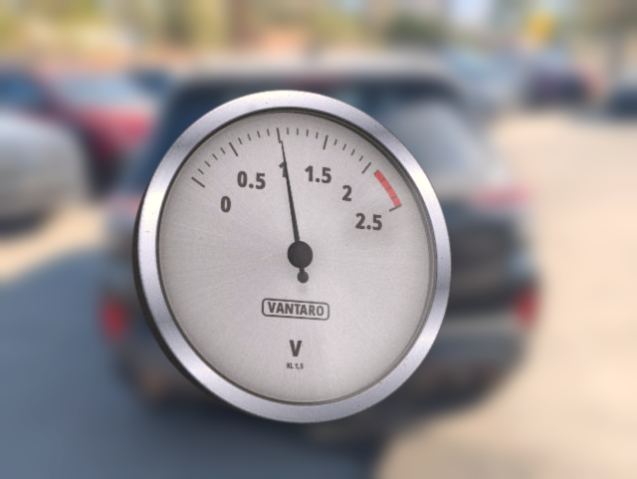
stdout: 1
